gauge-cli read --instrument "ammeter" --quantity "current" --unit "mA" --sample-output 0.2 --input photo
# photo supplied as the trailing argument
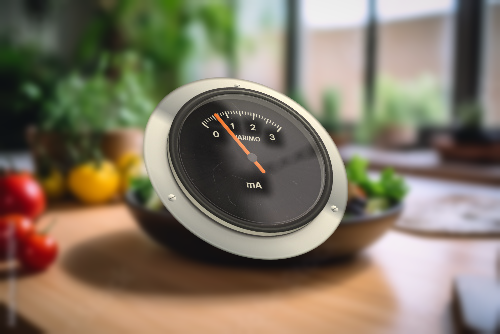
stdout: 0.5
